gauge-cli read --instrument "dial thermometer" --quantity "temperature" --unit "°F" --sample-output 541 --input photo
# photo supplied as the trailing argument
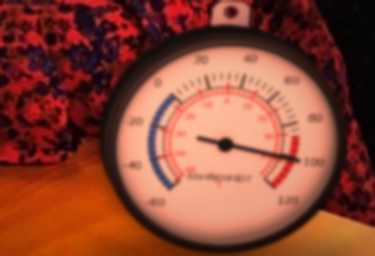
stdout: 100
